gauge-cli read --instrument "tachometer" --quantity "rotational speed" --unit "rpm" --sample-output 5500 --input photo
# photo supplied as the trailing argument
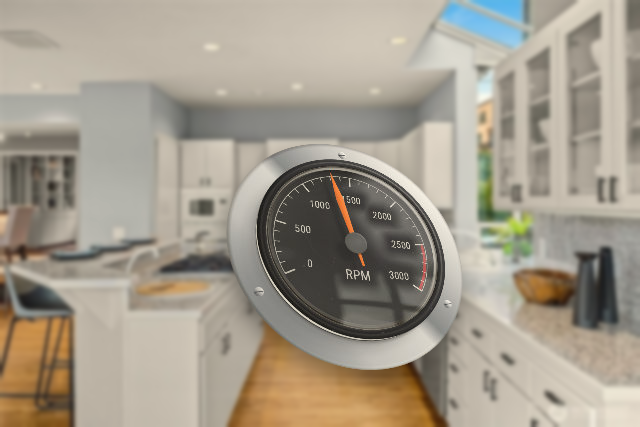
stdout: 1300
